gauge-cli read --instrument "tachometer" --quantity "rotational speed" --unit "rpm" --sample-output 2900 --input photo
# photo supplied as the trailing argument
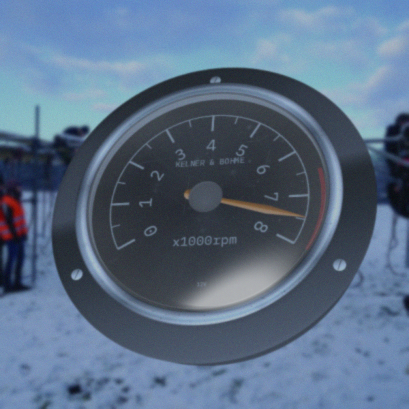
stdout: 7500
